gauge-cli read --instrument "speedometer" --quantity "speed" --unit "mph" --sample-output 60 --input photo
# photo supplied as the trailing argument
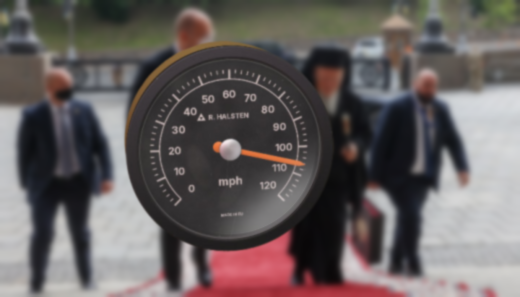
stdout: 106
